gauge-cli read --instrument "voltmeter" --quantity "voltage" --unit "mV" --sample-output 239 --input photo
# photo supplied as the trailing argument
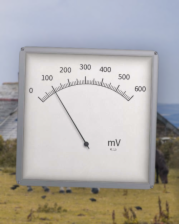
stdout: 100
